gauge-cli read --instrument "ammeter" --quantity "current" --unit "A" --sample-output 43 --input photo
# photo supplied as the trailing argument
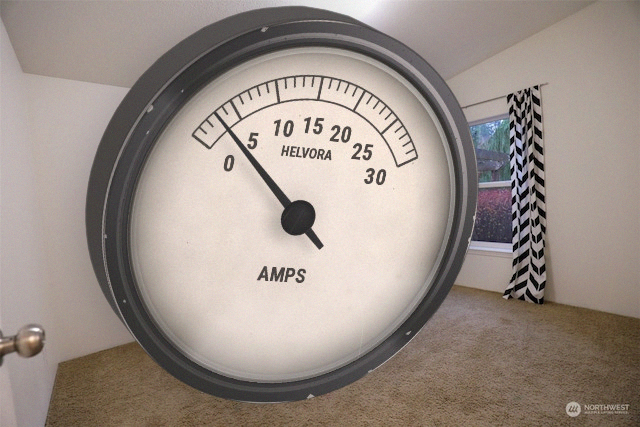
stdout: 3
